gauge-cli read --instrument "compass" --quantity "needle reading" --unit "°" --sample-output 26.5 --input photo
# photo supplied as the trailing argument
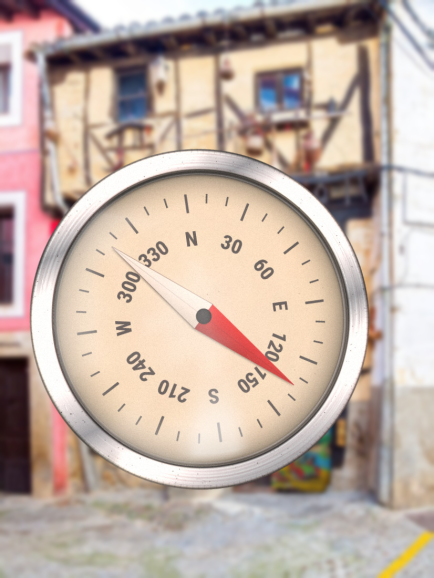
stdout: 135
